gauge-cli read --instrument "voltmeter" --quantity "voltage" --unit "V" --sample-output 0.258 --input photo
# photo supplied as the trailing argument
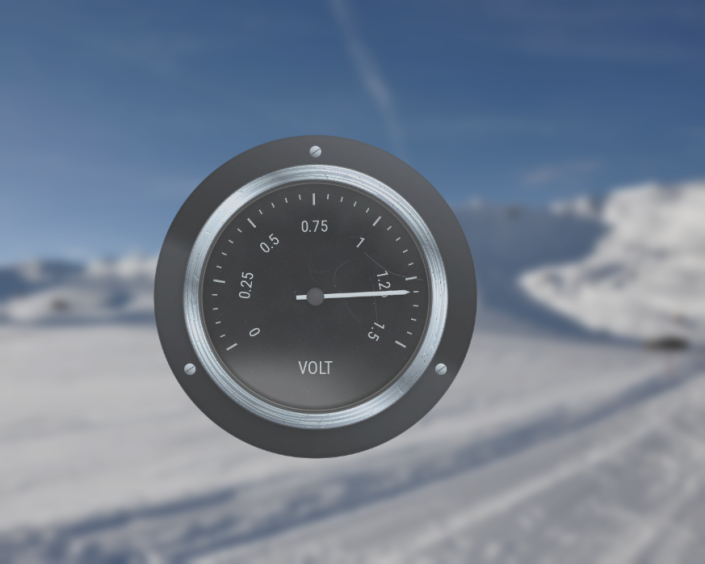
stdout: 1.3
